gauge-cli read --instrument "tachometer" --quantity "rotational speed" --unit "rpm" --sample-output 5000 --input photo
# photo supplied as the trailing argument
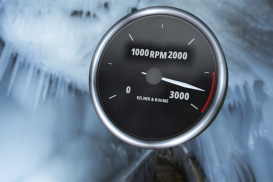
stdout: 2750
